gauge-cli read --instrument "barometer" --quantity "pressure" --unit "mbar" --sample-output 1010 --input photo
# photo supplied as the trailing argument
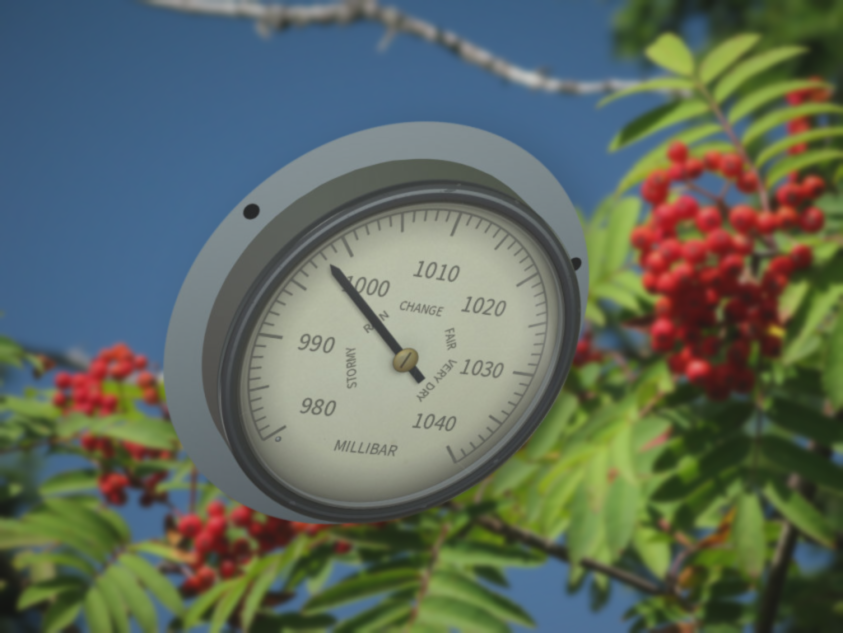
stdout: 998
